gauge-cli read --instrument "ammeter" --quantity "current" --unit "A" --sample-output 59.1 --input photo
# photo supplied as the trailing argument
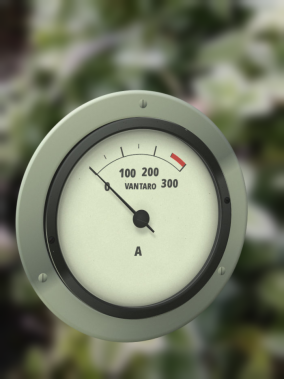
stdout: 0
